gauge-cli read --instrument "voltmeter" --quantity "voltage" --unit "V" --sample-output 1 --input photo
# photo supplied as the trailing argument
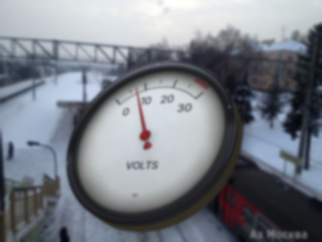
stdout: 7.5
